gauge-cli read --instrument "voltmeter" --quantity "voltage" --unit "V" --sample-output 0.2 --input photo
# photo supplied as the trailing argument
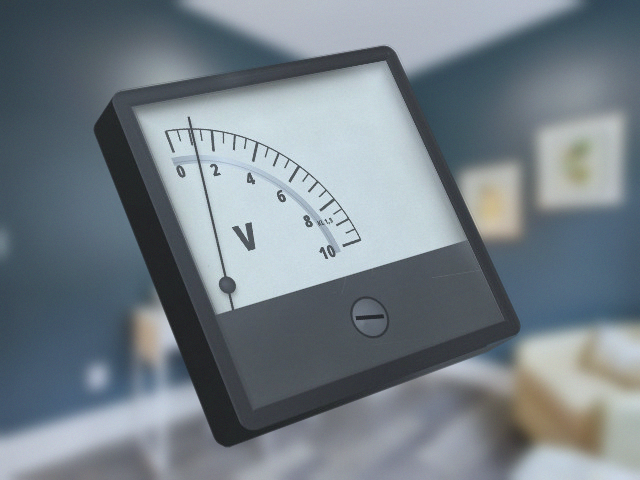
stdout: 1
